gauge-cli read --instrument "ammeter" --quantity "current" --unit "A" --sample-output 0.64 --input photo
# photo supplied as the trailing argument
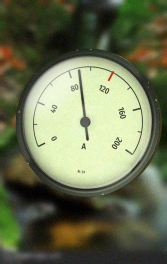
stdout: 90
